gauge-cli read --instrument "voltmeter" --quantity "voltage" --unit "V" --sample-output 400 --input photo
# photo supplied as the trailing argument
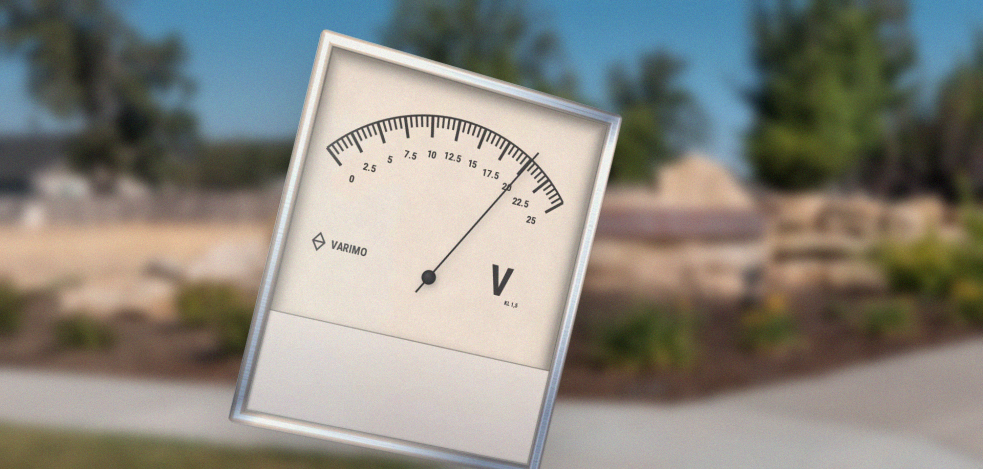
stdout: 20
